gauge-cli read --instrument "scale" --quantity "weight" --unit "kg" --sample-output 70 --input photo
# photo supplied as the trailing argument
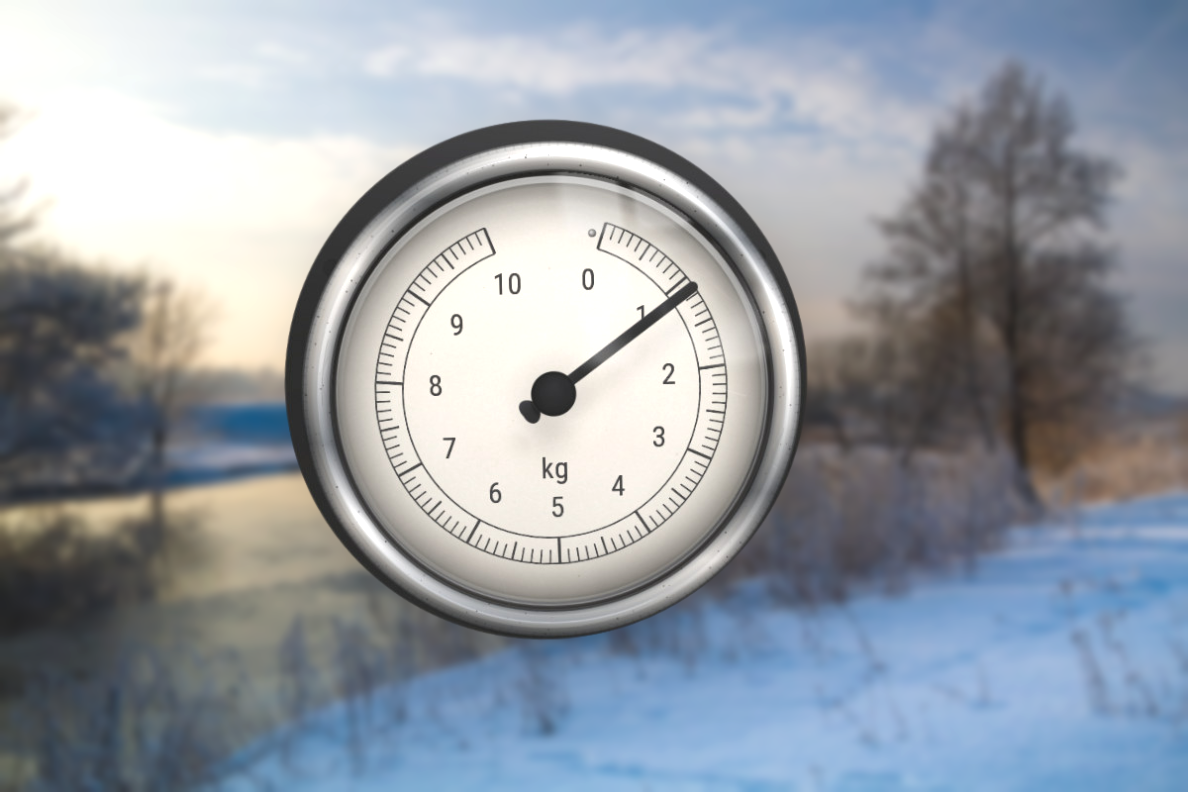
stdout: 1.1
